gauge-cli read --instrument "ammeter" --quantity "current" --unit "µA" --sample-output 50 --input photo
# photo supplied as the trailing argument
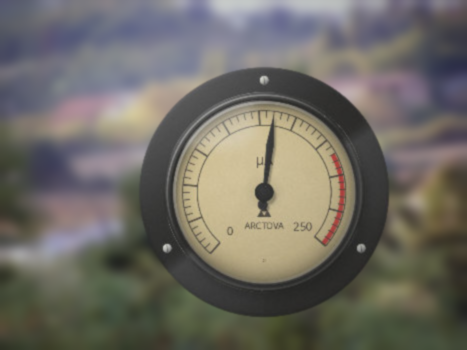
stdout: 135
